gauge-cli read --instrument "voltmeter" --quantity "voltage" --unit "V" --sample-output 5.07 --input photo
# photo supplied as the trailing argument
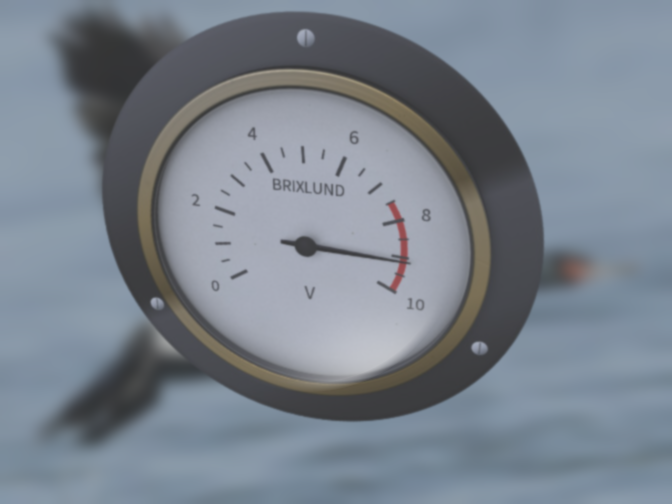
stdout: 9
